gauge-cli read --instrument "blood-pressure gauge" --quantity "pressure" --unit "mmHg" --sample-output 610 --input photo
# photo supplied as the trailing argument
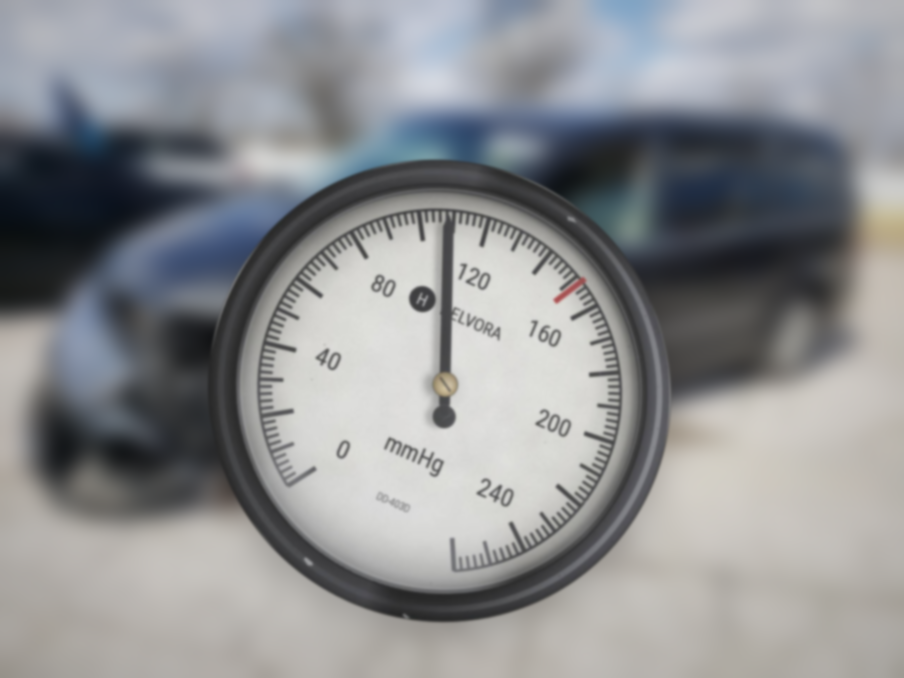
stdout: 108
